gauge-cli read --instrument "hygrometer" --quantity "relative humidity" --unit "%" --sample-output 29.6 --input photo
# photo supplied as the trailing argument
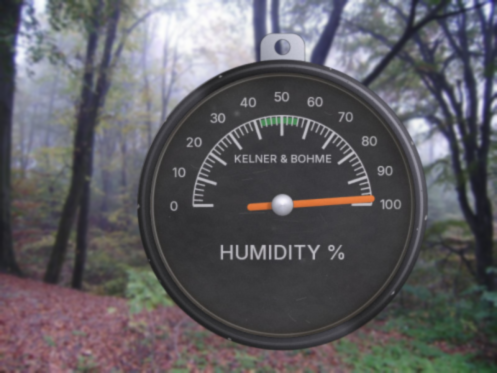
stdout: 98
